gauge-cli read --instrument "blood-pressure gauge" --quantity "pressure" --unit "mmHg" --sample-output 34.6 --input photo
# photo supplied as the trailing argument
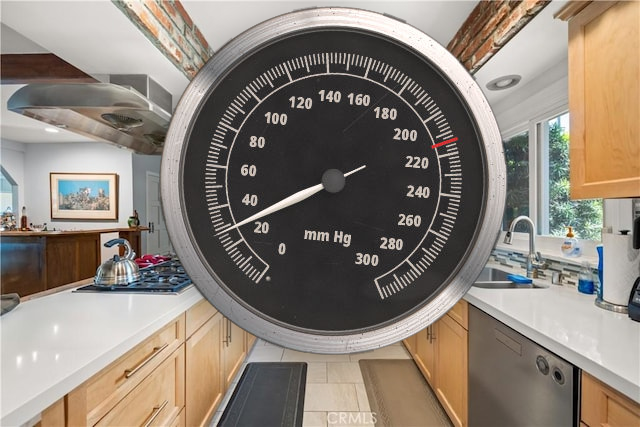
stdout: 28
